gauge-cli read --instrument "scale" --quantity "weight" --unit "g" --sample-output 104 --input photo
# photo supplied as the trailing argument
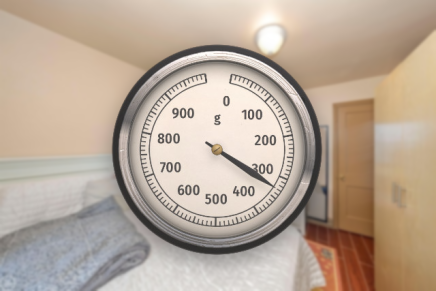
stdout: 330
